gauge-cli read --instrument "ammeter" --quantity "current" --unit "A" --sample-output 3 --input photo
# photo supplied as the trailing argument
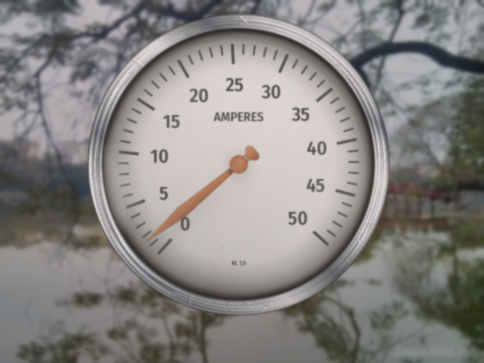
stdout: 1.5
